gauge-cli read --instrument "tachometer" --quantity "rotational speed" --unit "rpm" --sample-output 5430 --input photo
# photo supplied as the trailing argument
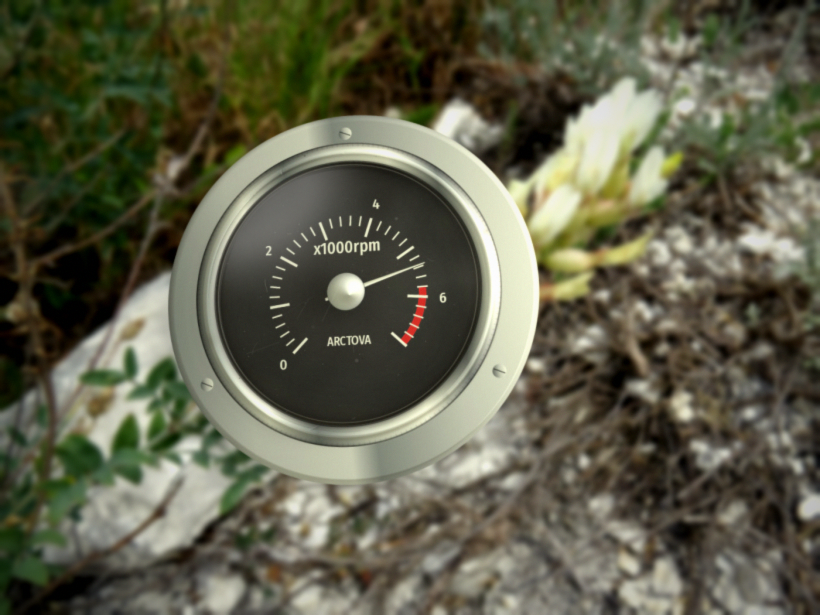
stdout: 5400
